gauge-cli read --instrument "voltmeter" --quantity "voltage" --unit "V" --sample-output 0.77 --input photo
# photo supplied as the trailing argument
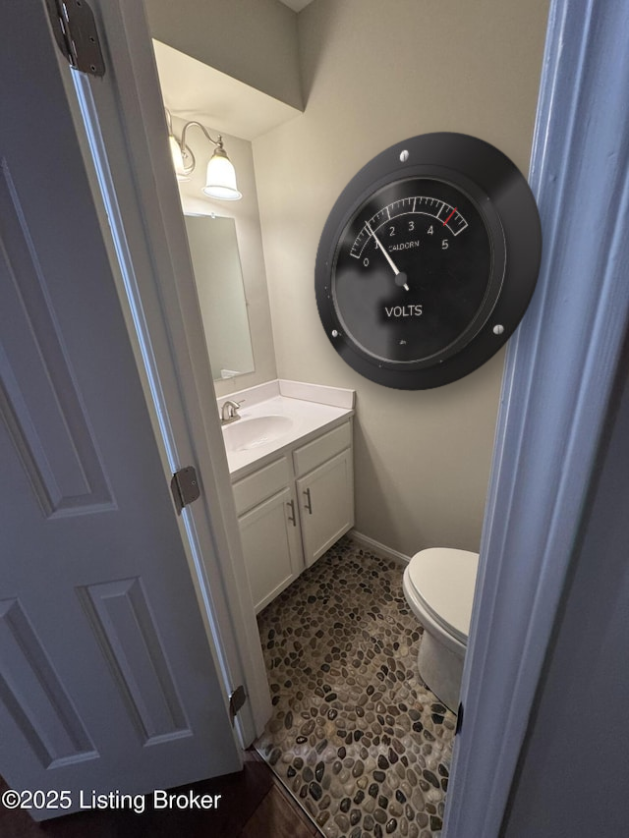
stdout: 1.2
